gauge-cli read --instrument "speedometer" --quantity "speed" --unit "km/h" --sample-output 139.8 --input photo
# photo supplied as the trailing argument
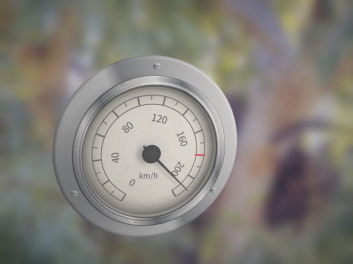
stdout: 210
